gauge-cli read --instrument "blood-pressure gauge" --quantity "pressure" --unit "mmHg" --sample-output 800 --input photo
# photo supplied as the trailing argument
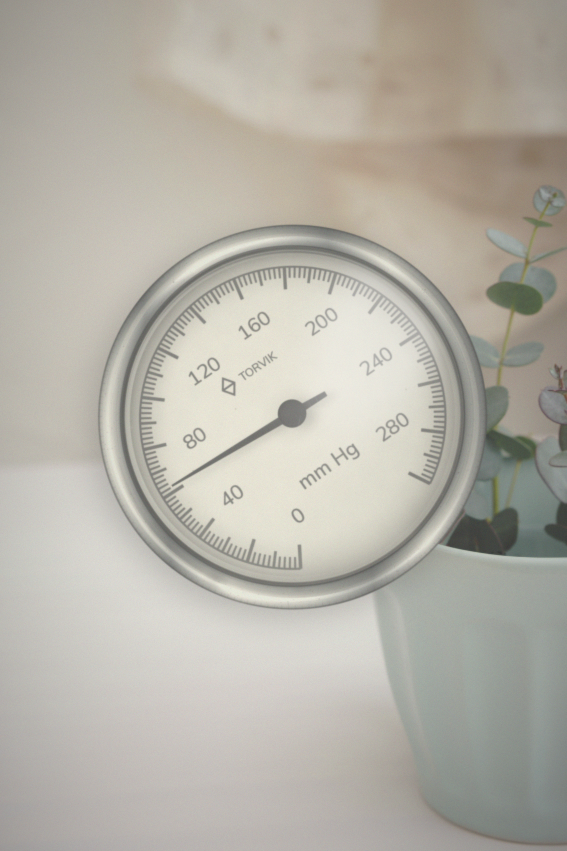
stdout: 62
